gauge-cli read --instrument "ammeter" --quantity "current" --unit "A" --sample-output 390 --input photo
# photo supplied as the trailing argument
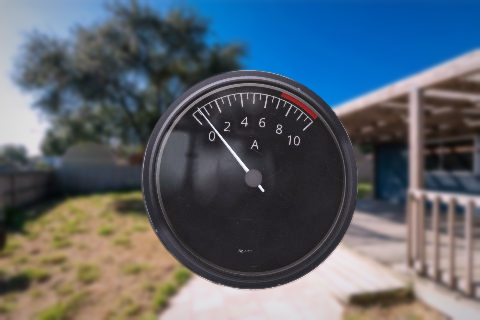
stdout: 0.5
